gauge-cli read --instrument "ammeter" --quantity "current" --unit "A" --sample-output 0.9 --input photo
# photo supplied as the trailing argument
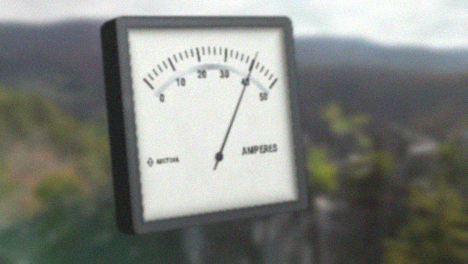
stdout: 40
